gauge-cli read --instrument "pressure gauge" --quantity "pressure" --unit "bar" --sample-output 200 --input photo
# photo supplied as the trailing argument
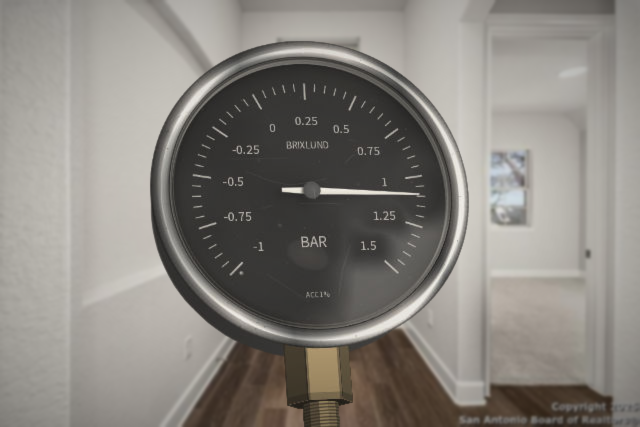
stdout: 1.1
